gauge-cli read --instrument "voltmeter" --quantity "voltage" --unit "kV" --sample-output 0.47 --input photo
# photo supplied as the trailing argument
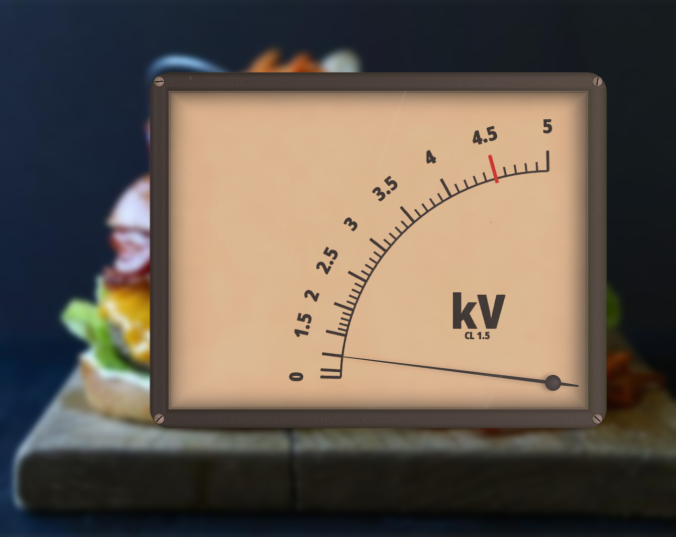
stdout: 1
